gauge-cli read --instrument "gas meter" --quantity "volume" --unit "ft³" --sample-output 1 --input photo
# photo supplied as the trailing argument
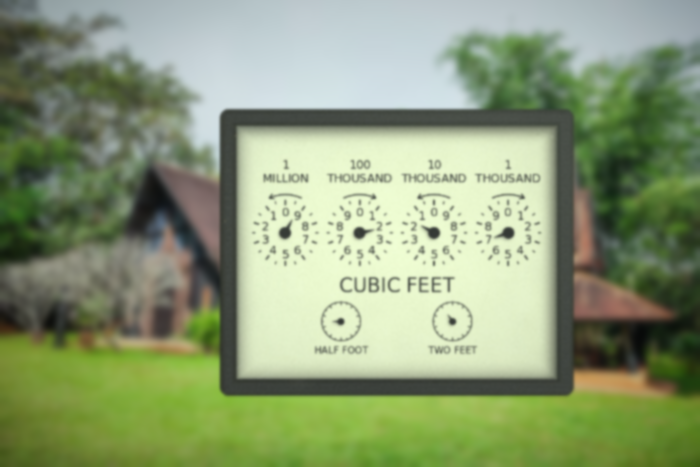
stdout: 921700
